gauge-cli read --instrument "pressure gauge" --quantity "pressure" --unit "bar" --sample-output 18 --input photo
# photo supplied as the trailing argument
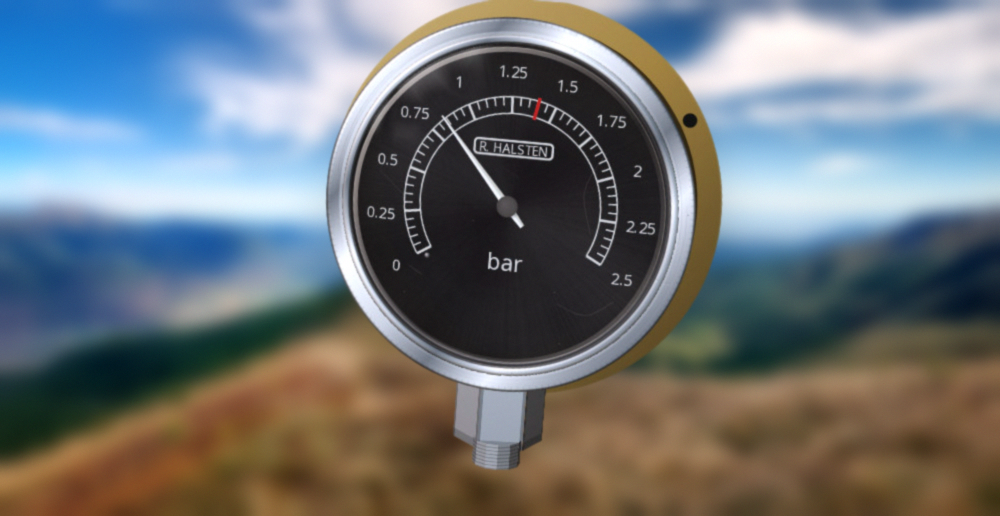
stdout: 0.85
